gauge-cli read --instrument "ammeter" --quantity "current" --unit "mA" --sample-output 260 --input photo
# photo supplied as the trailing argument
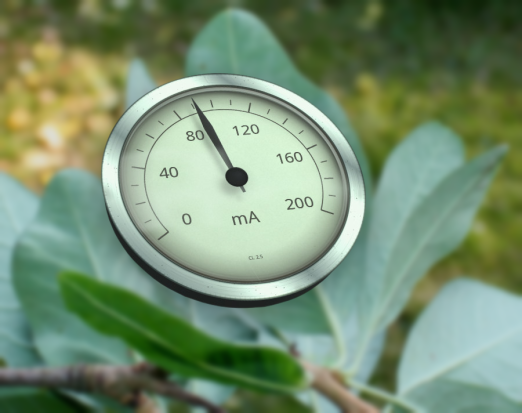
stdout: 90
